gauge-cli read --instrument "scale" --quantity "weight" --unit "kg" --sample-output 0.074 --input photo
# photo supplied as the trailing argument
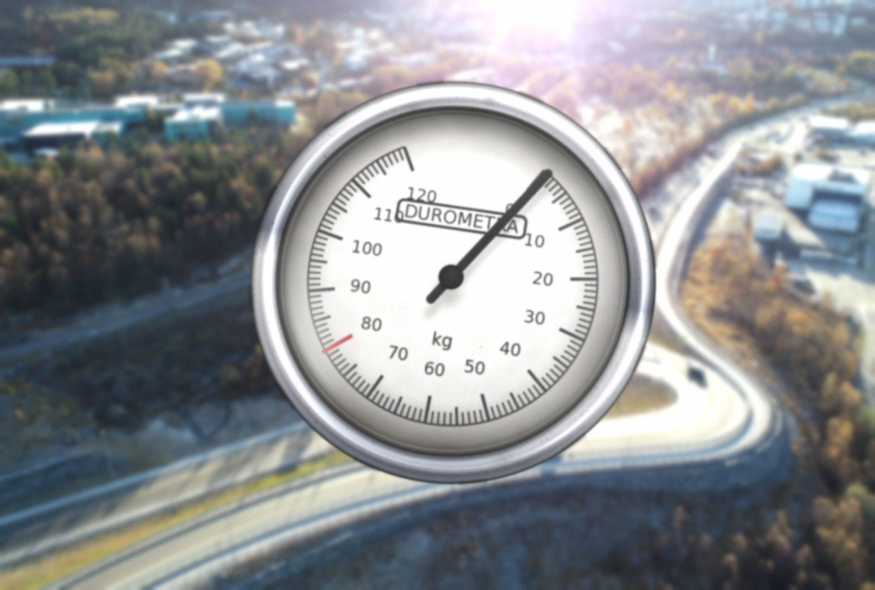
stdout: 1
